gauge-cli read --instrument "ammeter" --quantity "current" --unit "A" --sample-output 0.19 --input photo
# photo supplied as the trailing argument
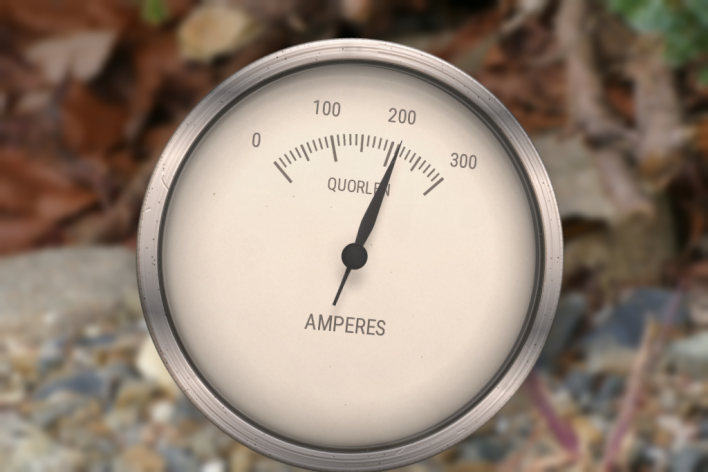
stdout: 210
